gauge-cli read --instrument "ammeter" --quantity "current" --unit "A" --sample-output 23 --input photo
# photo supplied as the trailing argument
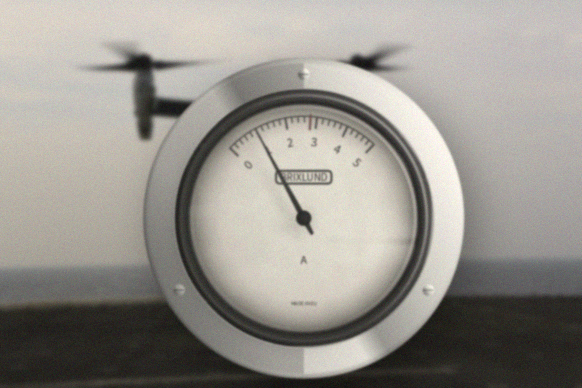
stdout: 1
